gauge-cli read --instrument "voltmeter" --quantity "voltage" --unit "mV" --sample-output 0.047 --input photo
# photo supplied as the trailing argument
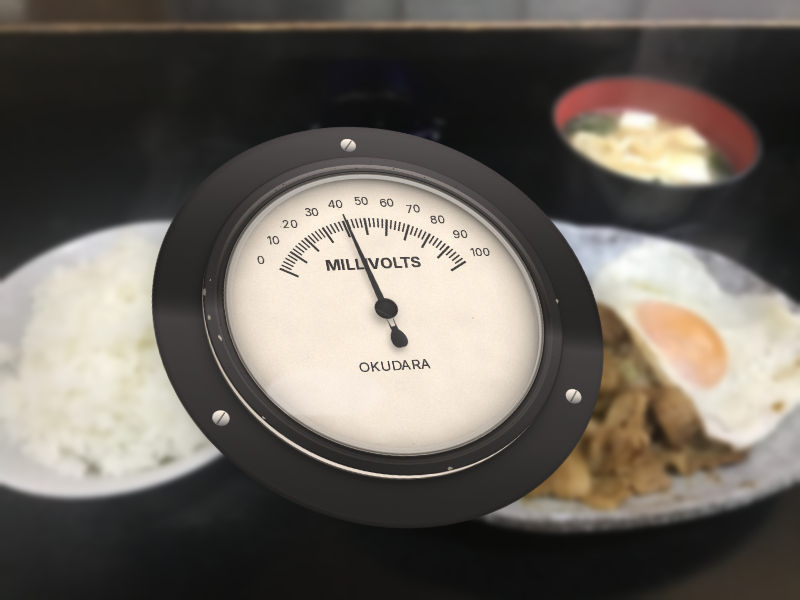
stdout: 40
